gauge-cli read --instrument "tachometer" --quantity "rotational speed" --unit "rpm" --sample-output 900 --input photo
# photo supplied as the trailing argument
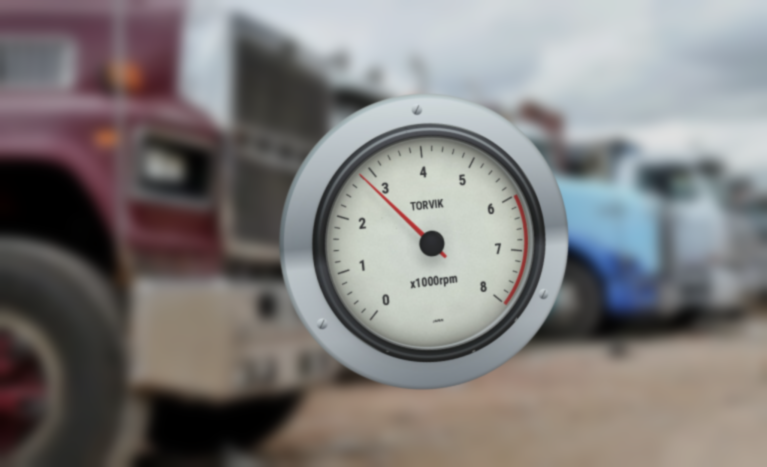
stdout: 2800
